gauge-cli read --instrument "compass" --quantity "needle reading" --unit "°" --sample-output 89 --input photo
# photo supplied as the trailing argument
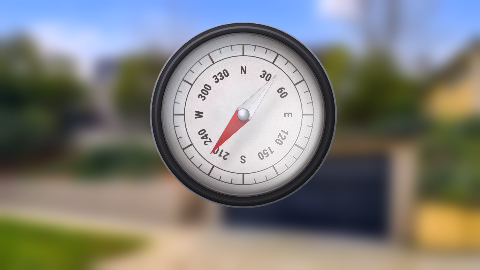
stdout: 220
